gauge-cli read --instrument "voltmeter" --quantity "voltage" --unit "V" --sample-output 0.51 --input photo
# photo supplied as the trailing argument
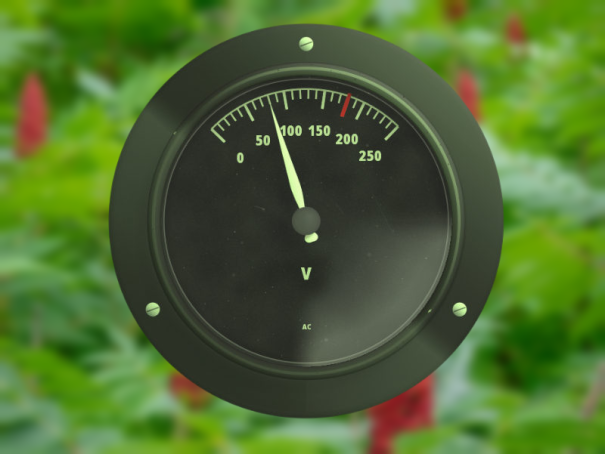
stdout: 80
